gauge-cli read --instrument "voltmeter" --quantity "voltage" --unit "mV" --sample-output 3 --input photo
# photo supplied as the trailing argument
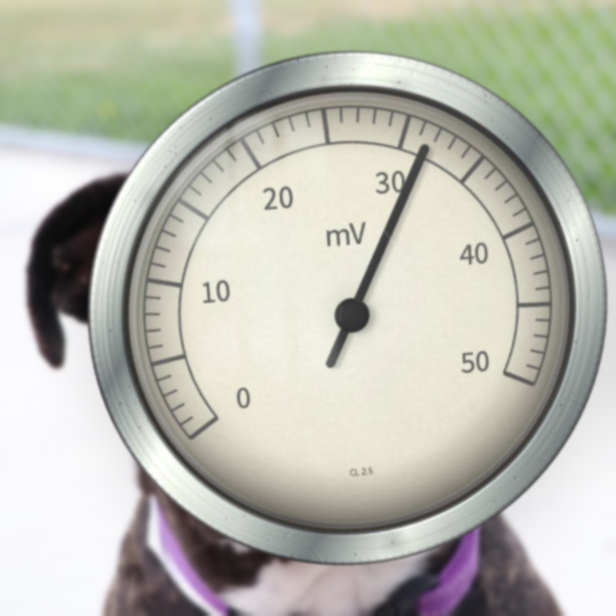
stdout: 31.5
